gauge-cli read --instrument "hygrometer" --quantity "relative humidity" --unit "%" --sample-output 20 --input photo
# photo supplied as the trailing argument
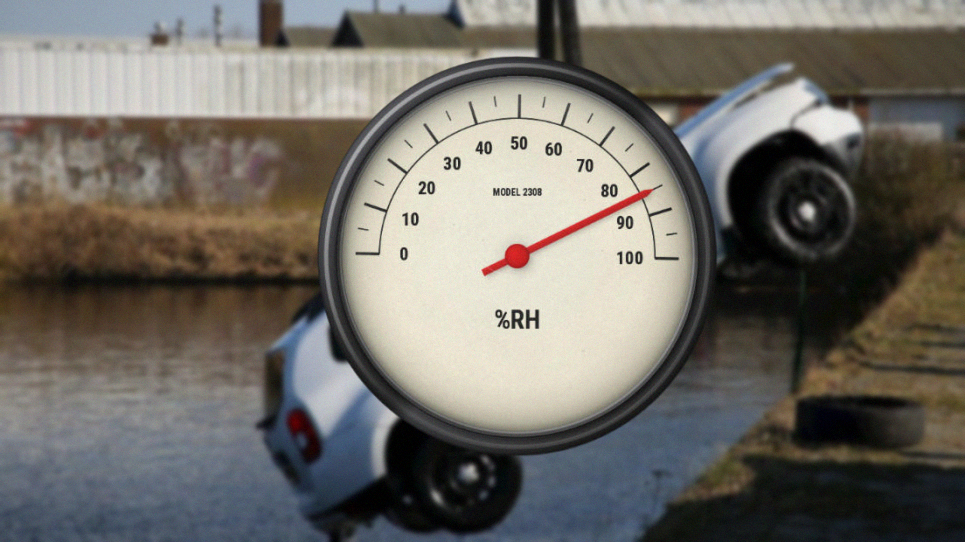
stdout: 85
